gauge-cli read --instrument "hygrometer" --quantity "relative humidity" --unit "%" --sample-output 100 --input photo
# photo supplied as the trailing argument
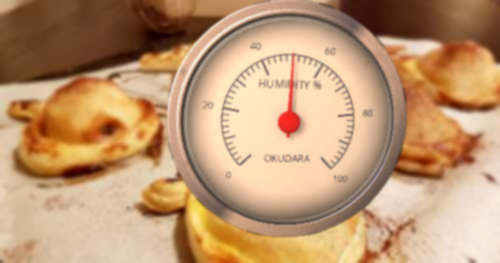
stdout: 50
